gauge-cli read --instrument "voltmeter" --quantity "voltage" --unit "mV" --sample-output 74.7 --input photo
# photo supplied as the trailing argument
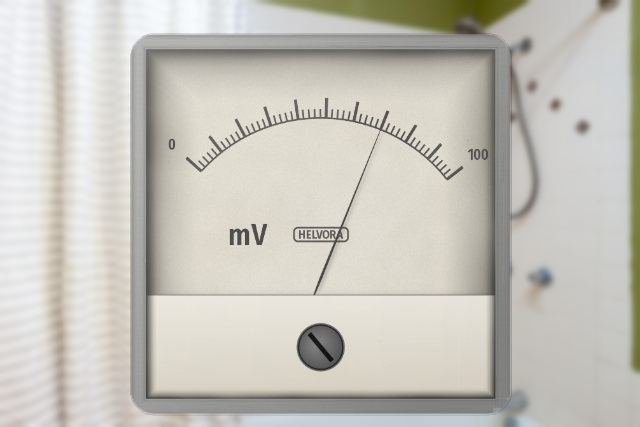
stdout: 70
